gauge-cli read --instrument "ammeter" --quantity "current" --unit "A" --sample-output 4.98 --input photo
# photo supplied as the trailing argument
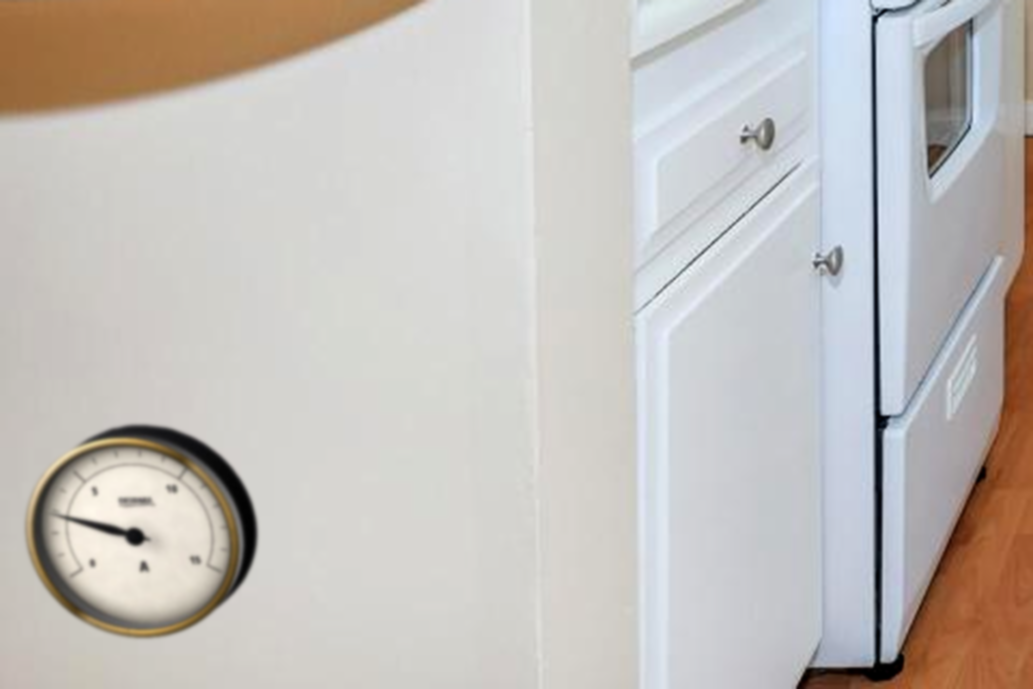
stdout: 3
